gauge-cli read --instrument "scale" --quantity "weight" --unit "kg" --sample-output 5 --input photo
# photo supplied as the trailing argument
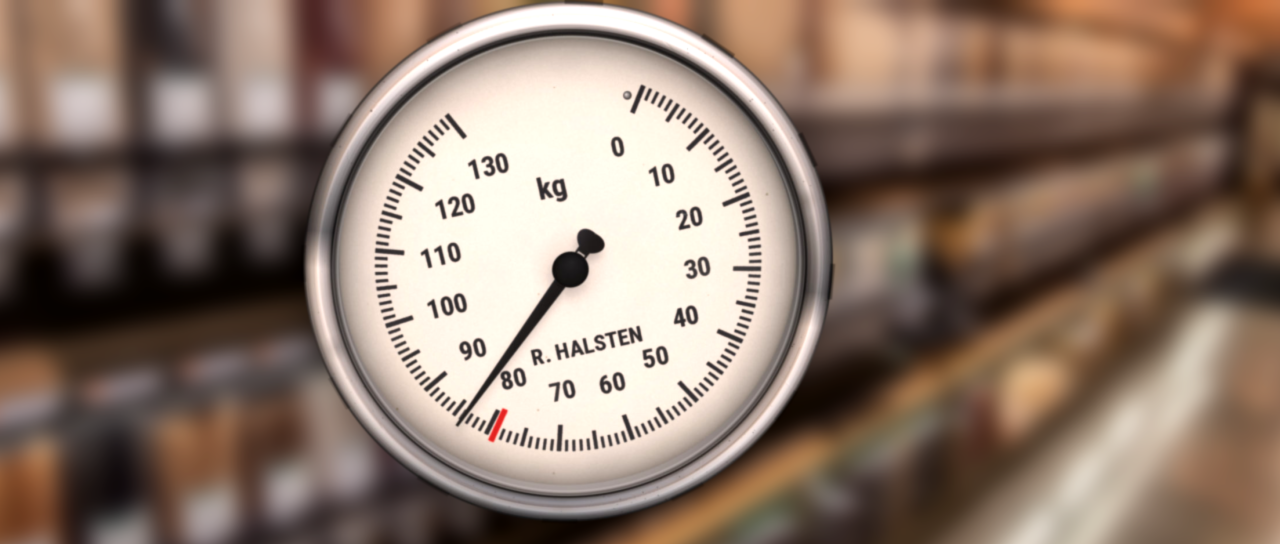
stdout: 84
